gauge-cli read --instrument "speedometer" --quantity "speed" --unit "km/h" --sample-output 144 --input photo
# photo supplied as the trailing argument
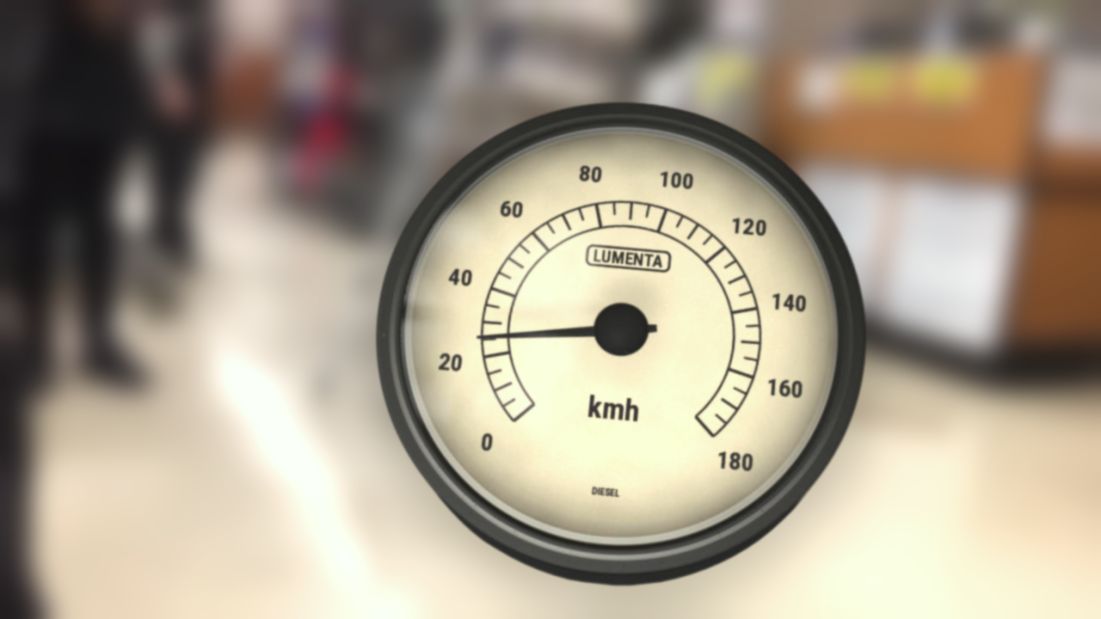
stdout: 25
